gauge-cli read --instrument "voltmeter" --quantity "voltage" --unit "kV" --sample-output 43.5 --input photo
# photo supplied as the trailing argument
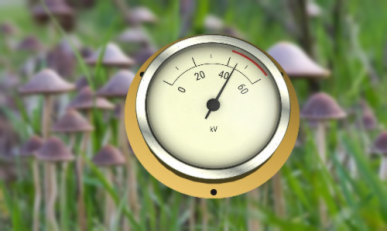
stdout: 45
